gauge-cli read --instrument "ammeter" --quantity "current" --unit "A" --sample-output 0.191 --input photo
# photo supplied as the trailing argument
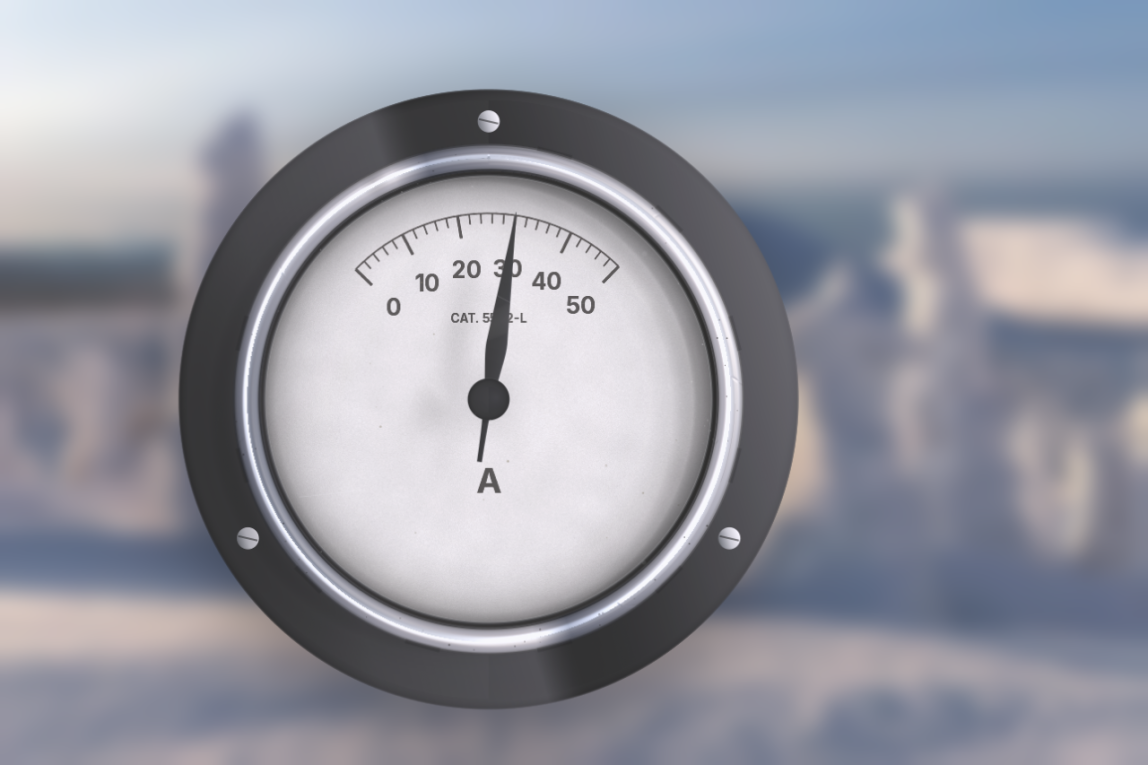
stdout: 30
